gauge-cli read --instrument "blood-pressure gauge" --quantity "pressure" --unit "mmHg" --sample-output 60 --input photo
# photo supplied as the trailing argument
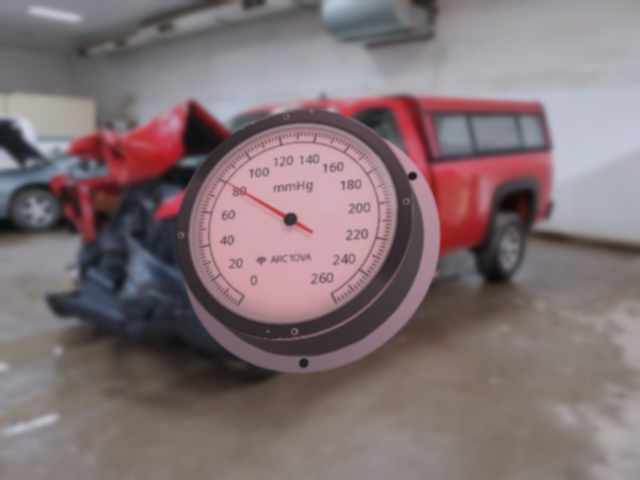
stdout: 80
